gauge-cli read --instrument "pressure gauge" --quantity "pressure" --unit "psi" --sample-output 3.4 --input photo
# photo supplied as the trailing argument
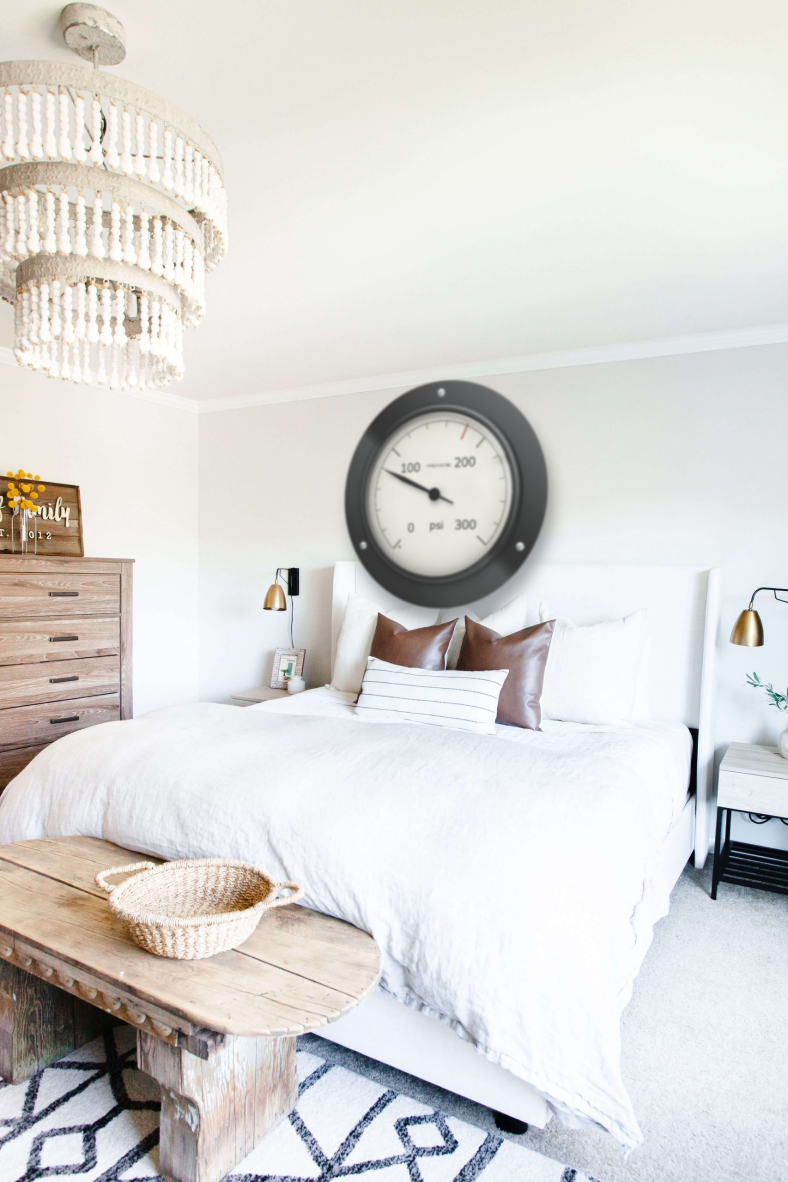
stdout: 80
